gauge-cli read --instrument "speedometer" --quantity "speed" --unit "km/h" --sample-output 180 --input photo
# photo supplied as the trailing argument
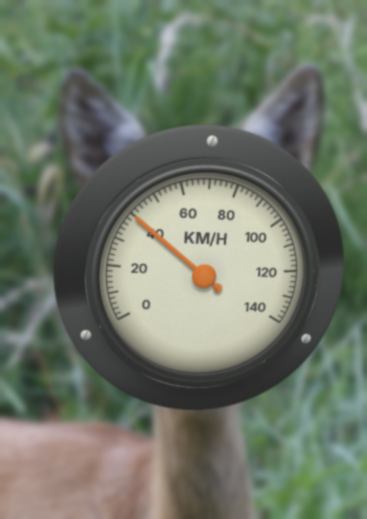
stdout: 40
